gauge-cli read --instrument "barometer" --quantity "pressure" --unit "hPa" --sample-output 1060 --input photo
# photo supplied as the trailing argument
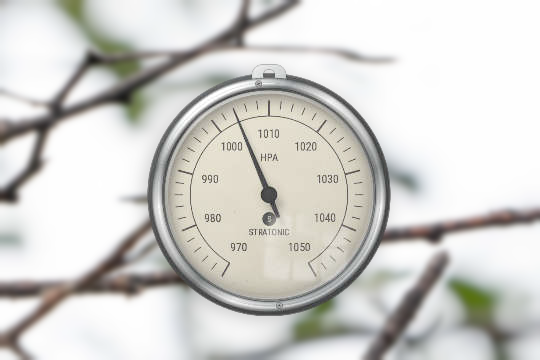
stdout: 1004
